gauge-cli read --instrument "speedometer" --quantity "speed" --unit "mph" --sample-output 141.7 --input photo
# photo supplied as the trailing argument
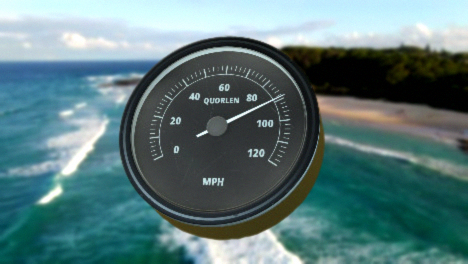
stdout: 90
